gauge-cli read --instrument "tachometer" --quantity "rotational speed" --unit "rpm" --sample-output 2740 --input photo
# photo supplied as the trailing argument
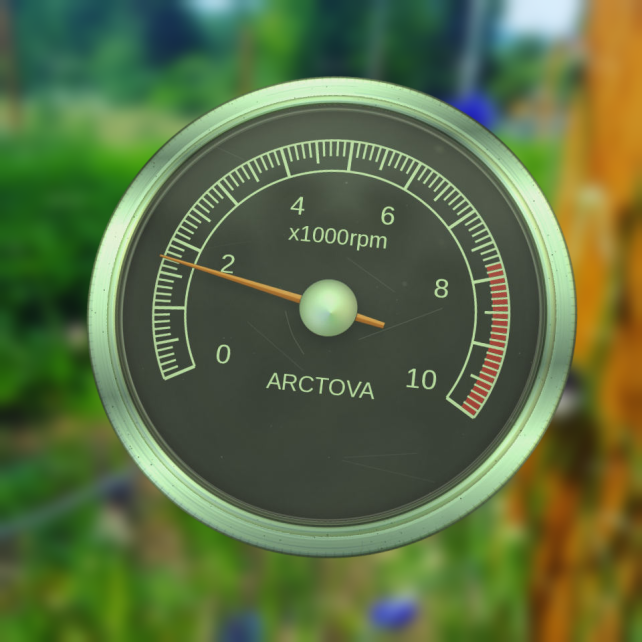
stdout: 1700
